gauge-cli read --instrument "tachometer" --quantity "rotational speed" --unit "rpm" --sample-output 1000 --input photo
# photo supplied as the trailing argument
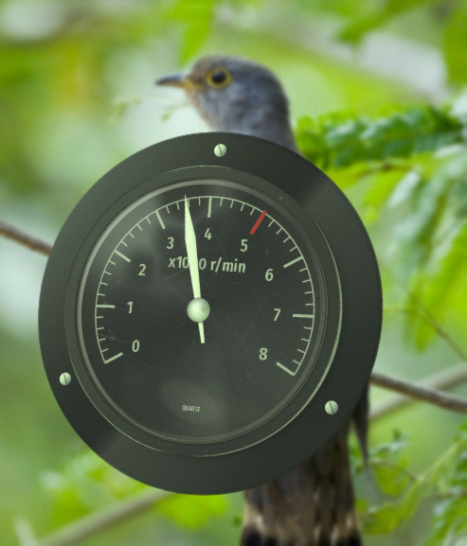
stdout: 3600
